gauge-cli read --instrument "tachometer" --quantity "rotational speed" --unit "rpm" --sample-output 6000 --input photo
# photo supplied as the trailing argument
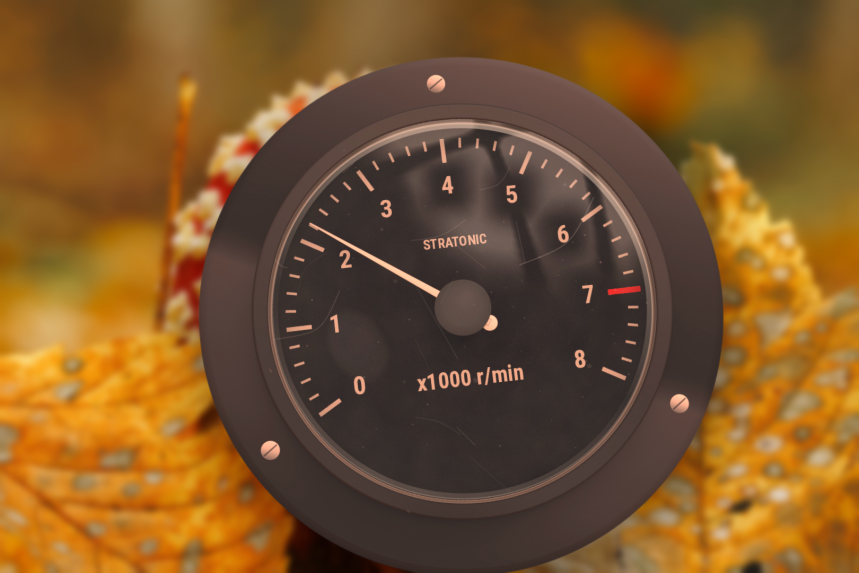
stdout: 2200
